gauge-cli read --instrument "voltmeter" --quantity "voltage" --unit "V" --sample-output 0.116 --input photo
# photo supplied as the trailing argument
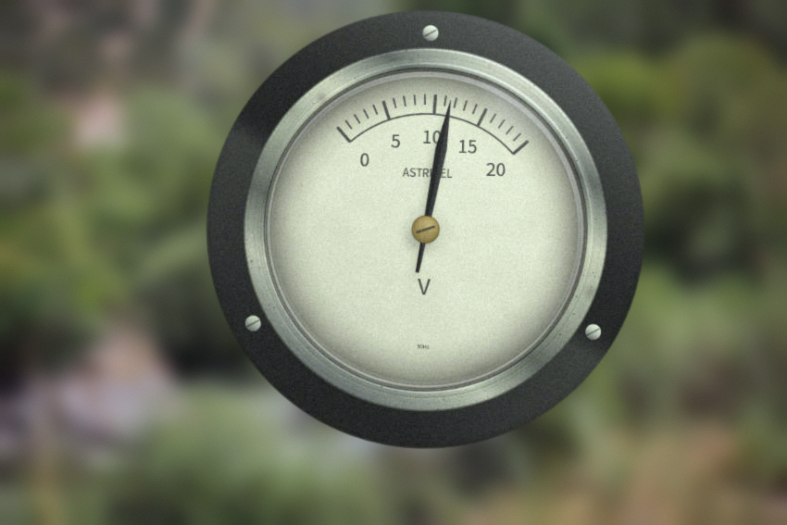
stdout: 11.5
